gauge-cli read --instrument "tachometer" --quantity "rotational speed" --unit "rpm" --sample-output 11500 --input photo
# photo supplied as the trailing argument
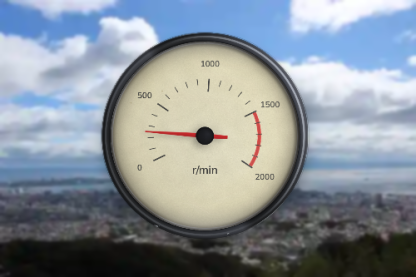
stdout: 250
